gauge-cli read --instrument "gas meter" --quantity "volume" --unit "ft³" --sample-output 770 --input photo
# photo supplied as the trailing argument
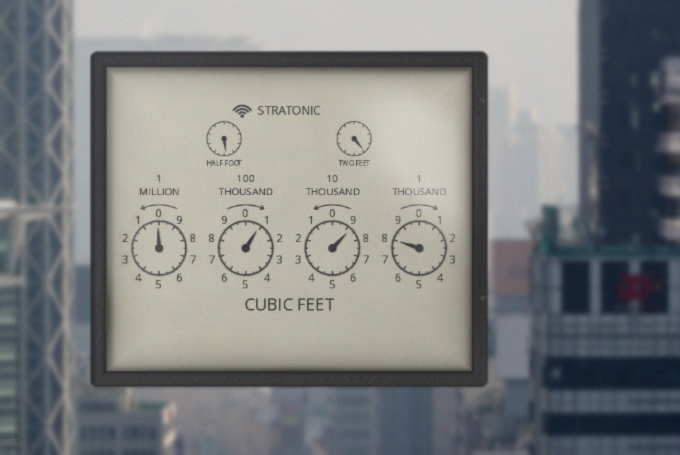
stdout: 8800
